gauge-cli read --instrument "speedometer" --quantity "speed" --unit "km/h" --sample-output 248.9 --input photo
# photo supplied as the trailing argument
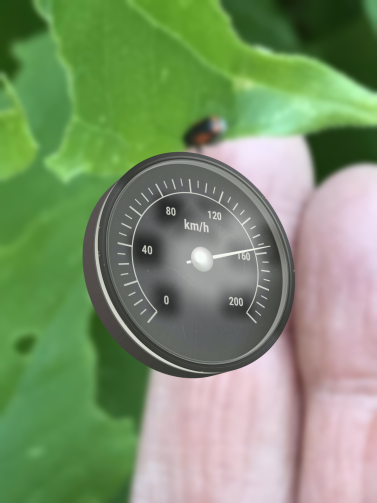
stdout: 157.5
